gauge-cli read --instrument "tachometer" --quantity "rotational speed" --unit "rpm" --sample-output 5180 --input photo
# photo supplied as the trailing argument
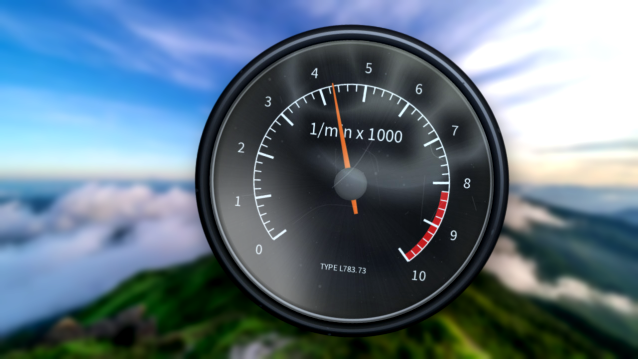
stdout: 4300
